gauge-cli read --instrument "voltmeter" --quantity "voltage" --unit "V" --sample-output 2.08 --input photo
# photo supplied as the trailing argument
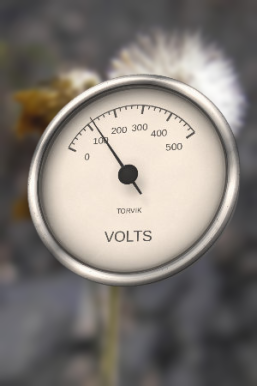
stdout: 120
